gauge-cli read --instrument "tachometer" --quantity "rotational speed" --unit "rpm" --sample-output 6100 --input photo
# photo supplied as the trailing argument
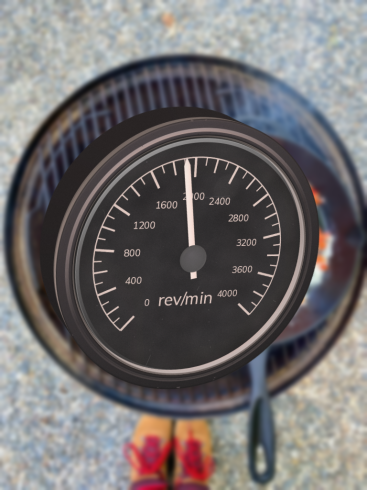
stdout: 1900
